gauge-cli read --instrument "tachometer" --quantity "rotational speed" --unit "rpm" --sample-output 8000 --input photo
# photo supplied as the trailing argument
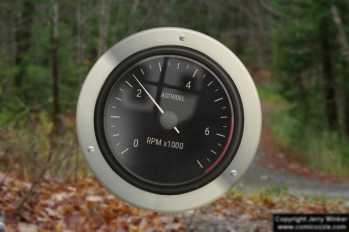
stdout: 2250
